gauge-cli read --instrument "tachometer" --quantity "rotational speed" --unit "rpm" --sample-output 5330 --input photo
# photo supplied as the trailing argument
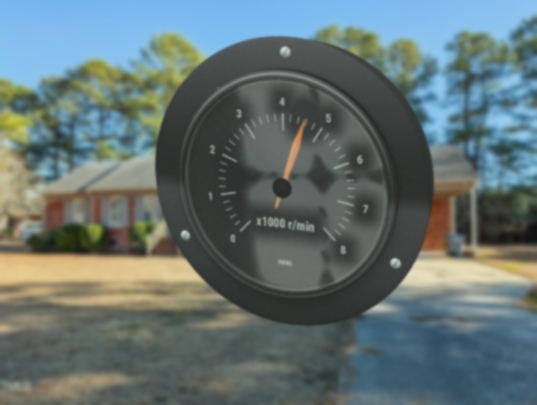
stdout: 4600
